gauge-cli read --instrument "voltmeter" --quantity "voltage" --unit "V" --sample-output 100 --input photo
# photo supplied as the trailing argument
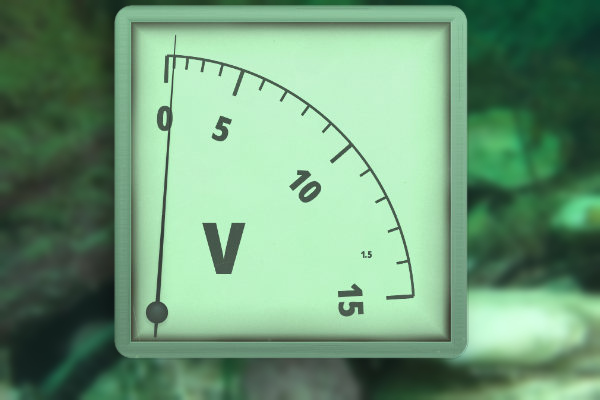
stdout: 1
